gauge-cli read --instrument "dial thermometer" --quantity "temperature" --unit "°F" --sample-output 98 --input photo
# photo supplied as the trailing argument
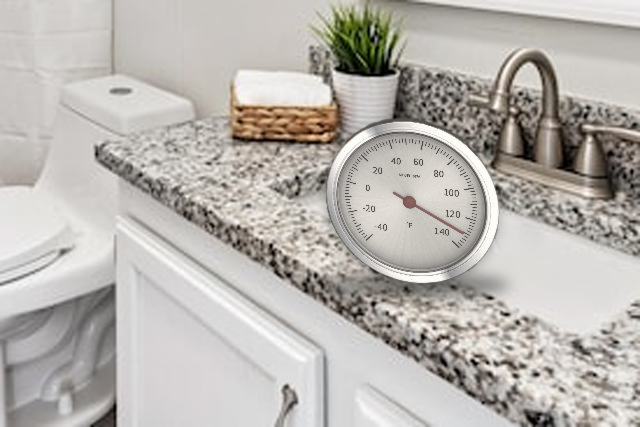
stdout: 130
